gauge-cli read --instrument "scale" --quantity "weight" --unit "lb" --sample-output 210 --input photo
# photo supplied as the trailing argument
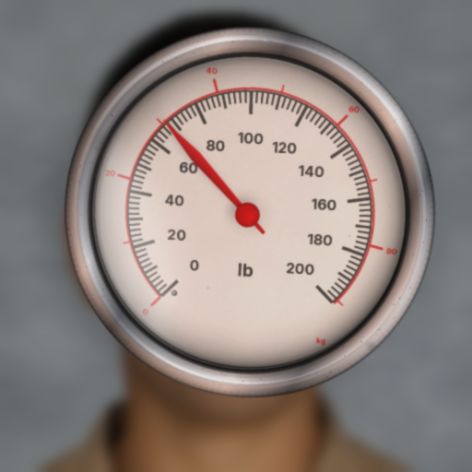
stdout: 68
